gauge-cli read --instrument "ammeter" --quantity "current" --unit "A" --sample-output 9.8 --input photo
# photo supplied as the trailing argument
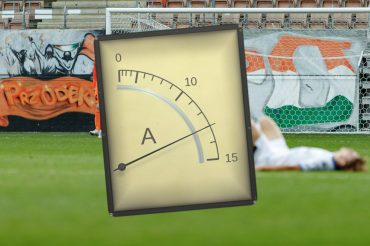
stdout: 13
